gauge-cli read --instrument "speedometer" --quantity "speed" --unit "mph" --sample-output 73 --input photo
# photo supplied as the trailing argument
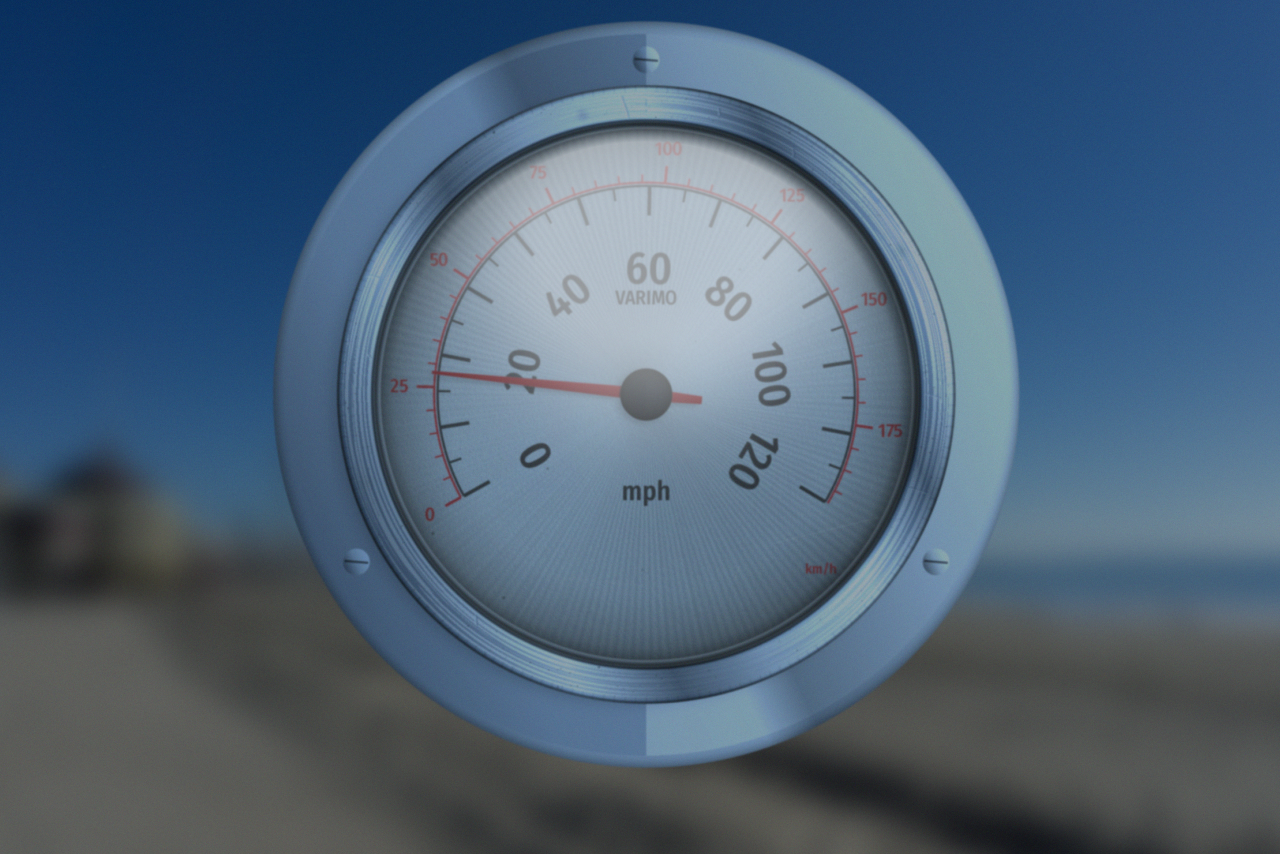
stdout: 17.5
